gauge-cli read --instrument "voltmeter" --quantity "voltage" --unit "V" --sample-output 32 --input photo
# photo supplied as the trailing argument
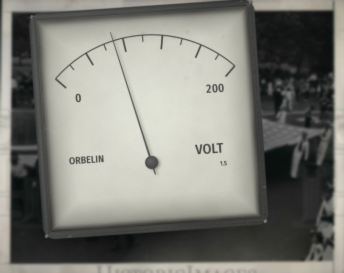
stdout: 70
